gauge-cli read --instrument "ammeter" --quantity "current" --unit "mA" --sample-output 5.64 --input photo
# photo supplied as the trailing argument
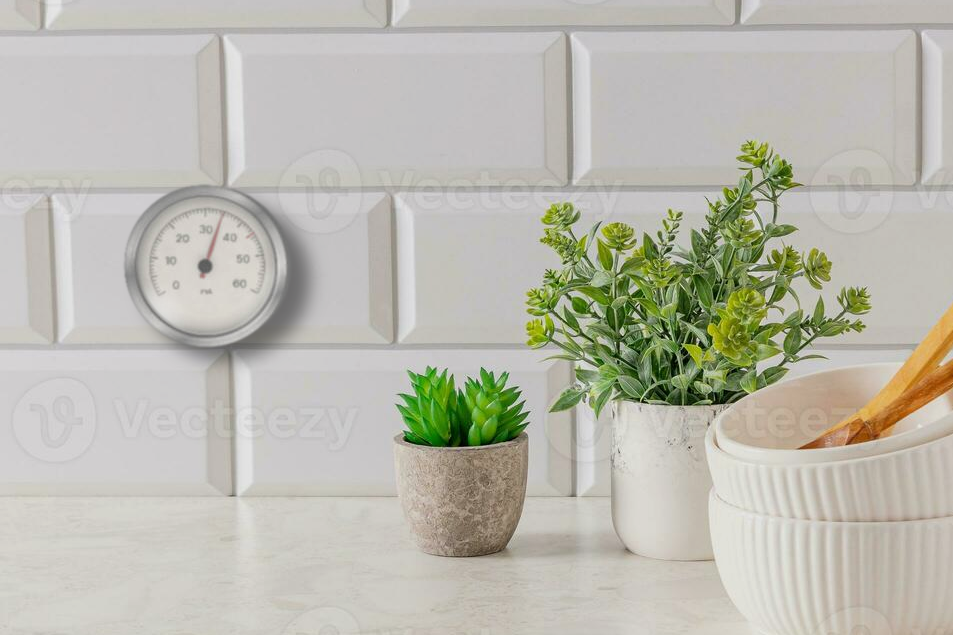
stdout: 35
